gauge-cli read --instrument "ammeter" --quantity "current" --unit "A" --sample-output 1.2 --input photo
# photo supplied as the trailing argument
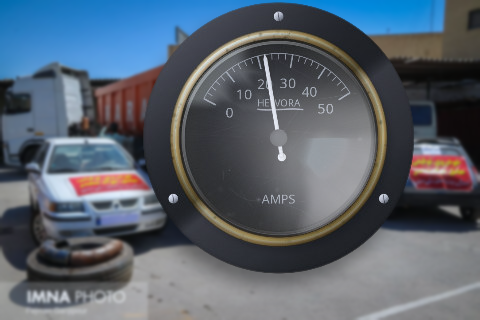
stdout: 22
